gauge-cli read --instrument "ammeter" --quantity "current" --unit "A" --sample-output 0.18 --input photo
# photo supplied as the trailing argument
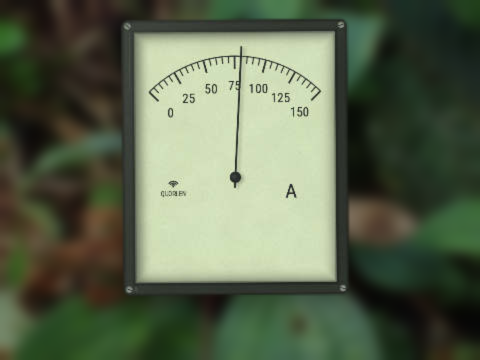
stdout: 80
